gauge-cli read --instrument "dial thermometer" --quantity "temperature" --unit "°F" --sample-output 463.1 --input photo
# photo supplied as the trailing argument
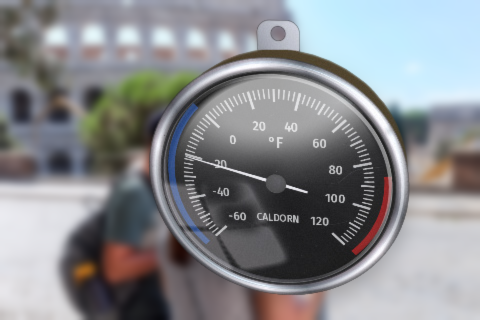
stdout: -20
